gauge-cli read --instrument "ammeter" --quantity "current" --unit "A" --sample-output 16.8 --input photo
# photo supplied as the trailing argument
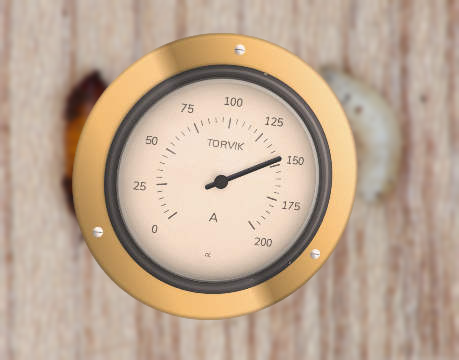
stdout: 145
